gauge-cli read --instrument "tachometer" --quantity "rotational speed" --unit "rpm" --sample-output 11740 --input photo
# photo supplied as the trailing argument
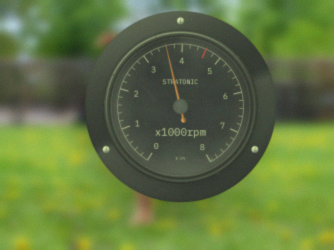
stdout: 3600
